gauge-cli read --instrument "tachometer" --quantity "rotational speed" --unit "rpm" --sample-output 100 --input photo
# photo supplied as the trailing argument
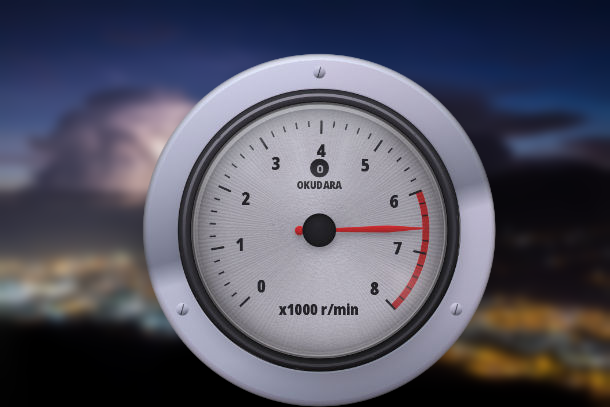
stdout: 6600
